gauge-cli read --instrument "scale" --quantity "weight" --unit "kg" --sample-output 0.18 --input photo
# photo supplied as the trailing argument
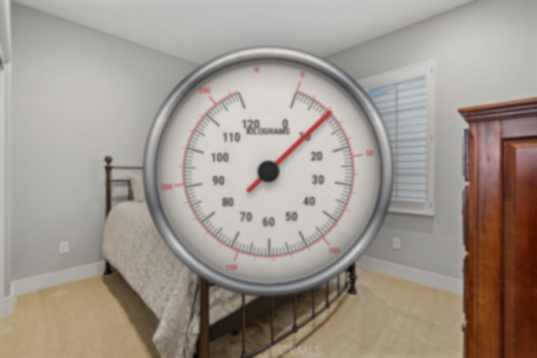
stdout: 10
